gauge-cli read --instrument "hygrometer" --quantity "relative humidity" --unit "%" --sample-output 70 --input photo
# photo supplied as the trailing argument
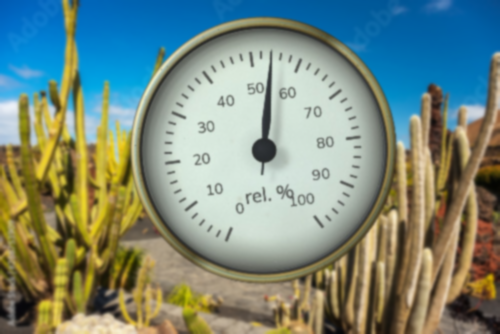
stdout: 54
